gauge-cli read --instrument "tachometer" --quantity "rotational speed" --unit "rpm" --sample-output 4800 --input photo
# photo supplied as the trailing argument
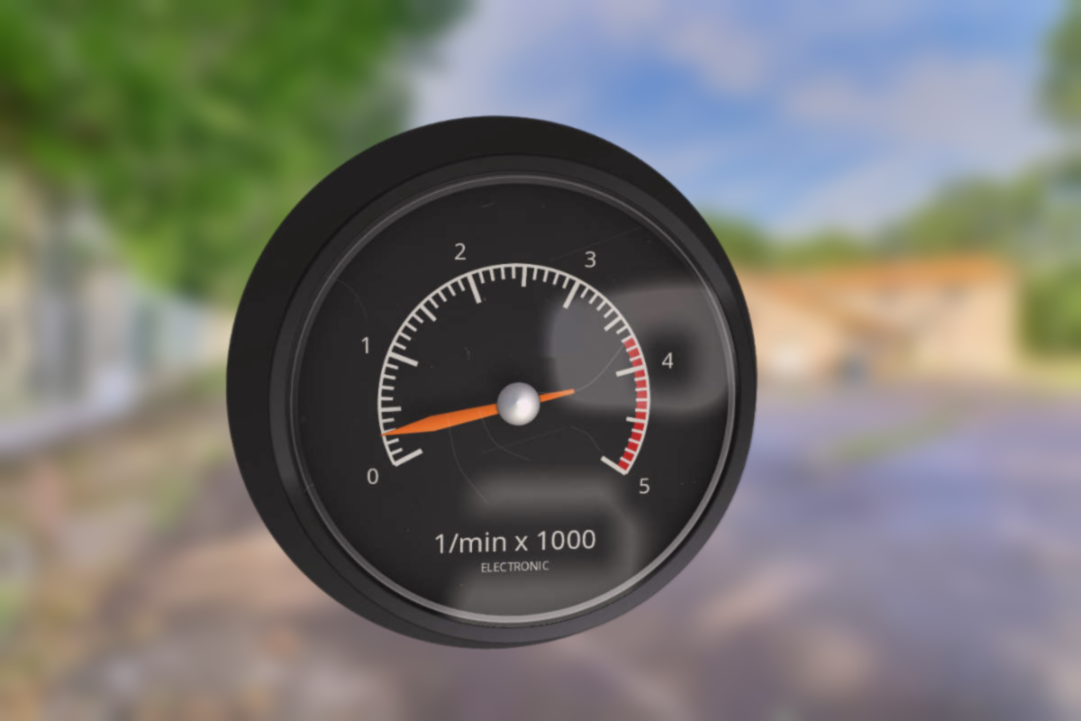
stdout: 300
